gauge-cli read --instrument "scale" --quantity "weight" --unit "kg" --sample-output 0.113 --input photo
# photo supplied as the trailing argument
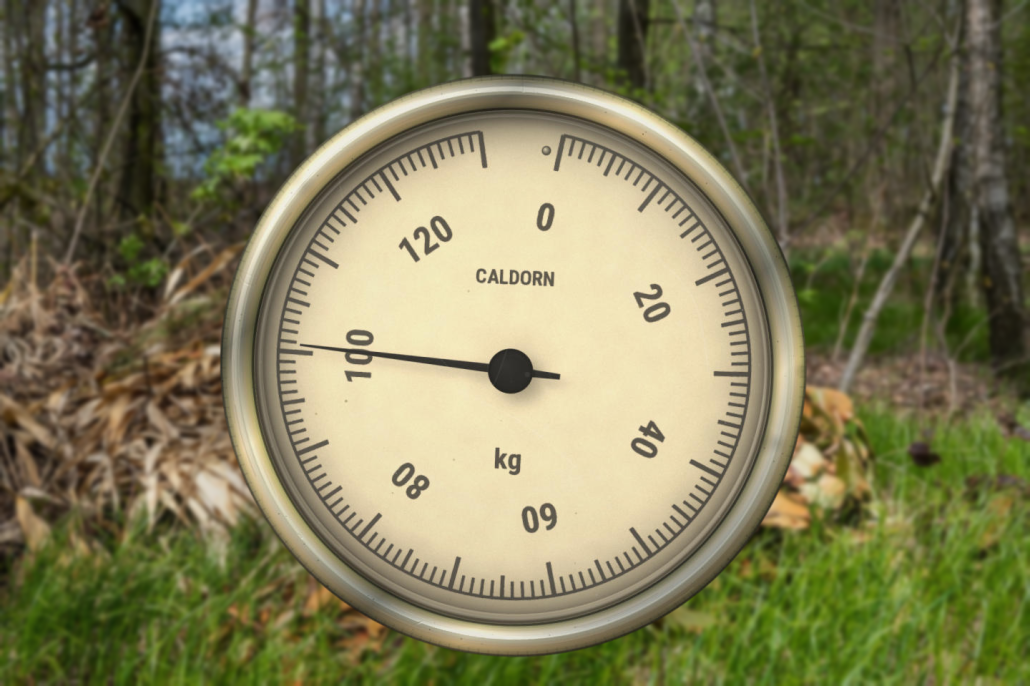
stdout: 101
